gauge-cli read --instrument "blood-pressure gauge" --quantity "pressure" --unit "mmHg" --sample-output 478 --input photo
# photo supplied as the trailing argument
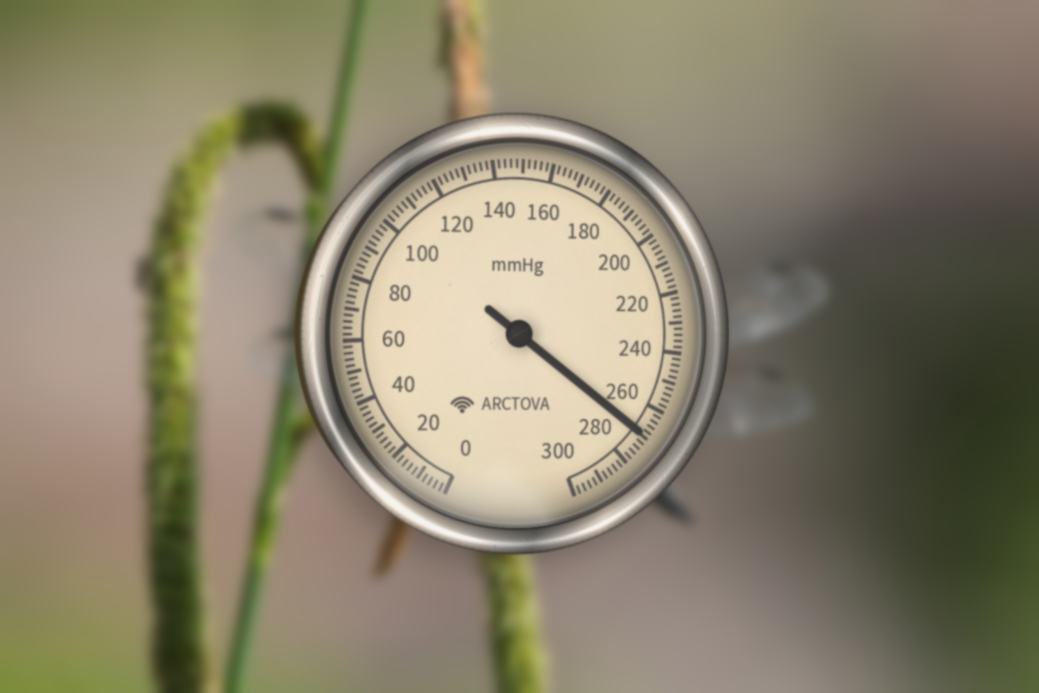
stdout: 270
